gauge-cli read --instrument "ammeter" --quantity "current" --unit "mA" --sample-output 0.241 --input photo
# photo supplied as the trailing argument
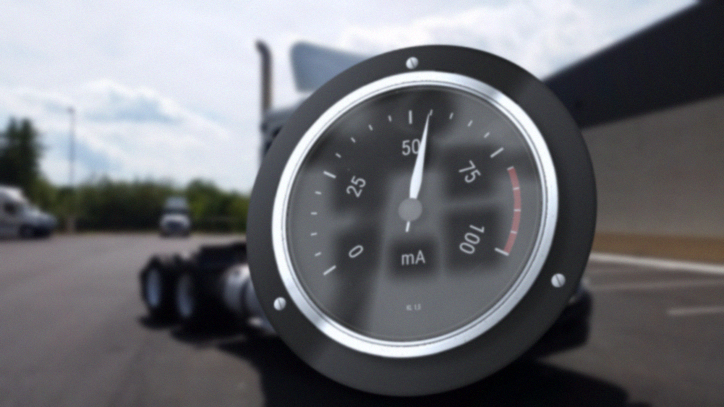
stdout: 55
